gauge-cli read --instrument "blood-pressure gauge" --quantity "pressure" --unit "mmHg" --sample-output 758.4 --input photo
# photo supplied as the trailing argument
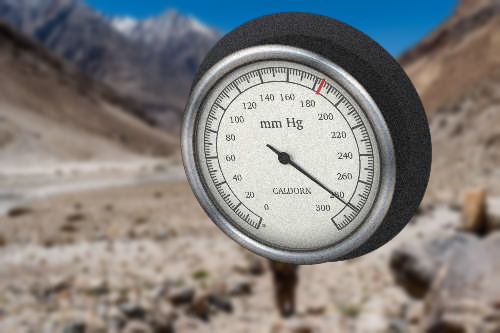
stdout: 280
